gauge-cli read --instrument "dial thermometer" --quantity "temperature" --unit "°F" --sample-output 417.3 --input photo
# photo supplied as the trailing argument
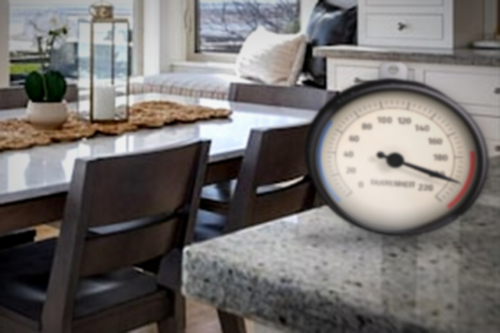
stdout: 200
